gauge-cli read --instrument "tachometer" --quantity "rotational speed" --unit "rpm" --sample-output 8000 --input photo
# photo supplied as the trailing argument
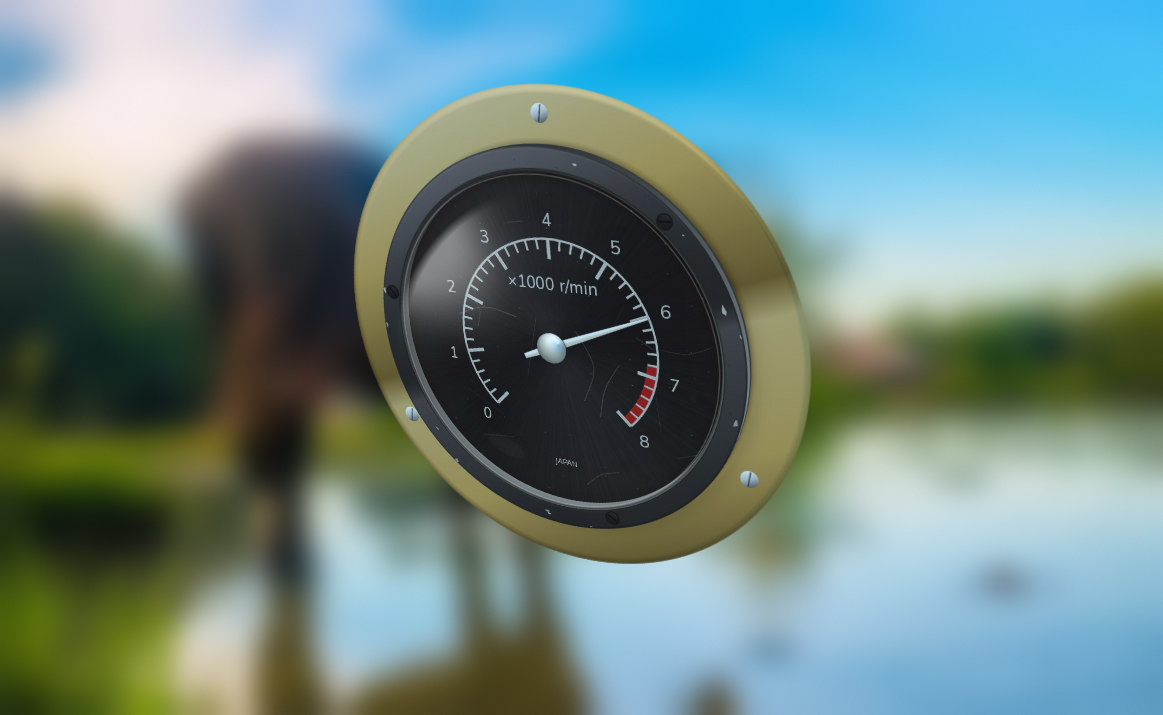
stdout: 6000
